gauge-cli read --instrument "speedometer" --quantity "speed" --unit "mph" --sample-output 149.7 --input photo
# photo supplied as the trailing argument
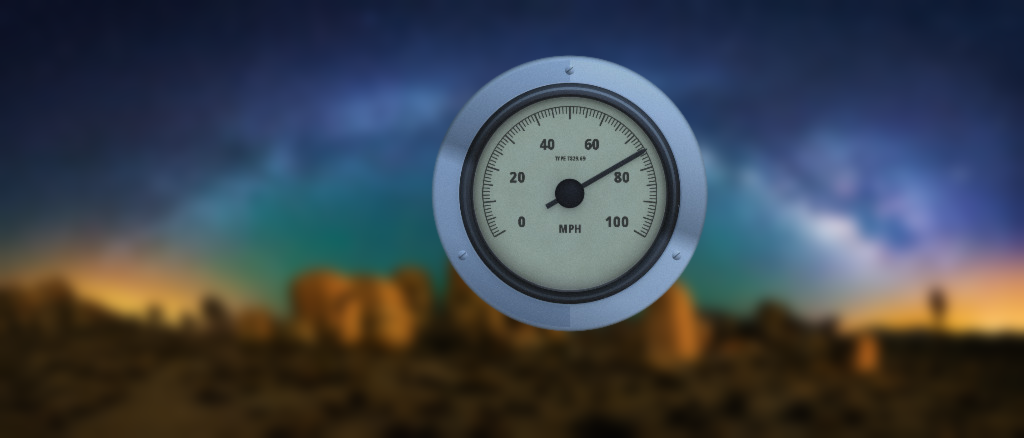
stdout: 75
